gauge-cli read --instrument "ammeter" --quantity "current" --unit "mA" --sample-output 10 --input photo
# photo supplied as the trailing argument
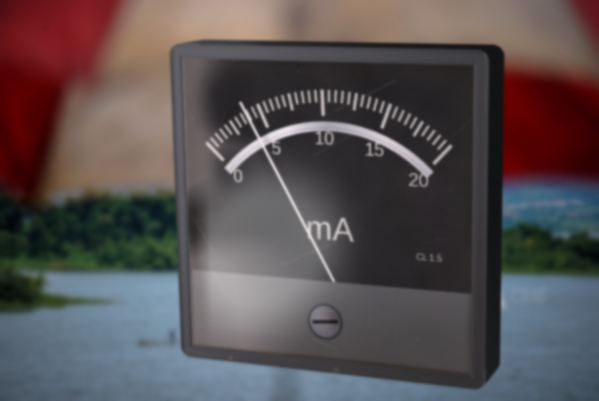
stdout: 4
